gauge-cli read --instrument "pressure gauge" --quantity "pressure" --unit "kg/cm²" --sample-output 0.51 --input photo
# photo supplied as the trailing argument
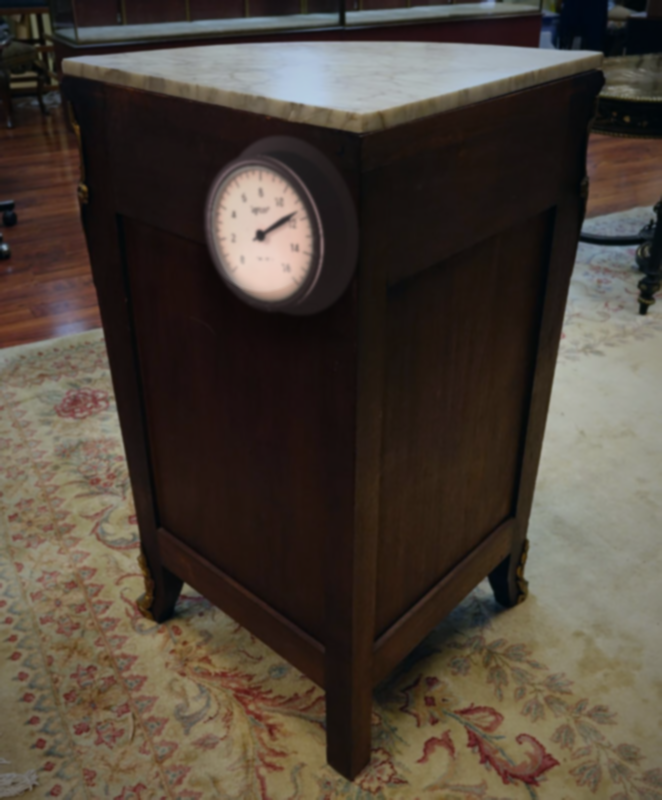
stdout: 11.5
